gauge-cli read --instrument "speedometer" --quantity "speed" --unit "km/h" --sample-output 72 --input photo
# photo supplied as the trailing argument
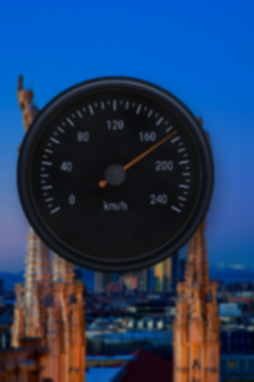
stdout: 175
